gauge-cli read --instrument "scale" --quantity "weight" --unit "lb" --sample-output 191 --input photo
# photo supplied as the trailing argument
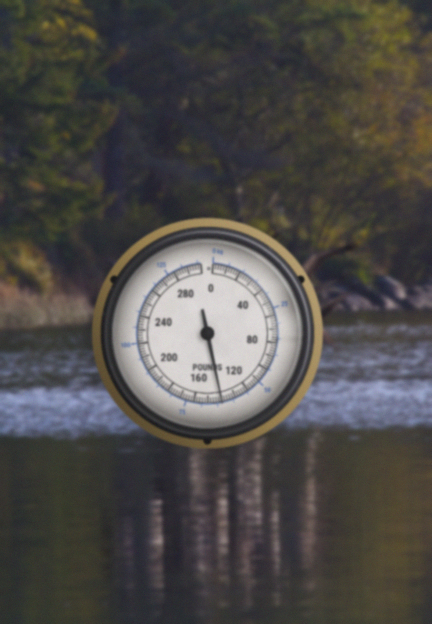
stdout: 140
